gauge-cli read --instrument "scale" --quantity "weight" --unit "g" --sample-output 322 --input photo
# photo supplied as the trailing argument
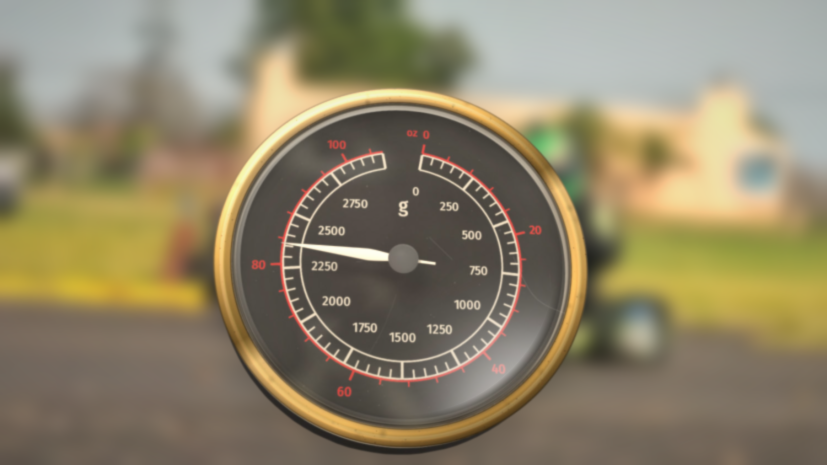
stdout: 2350
